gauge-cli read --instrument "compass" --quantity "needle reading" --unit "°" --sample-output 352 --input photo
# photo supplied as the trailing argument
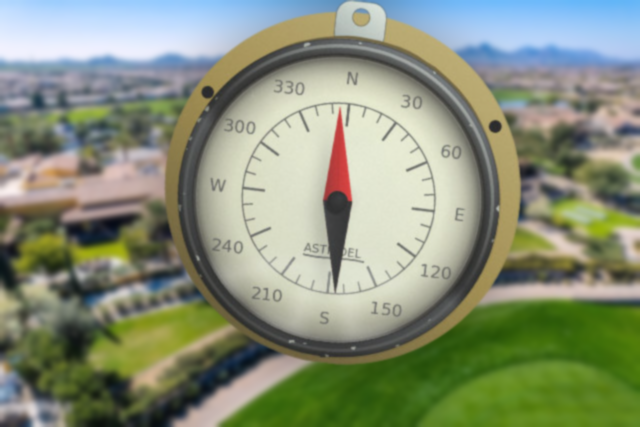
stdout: 355
